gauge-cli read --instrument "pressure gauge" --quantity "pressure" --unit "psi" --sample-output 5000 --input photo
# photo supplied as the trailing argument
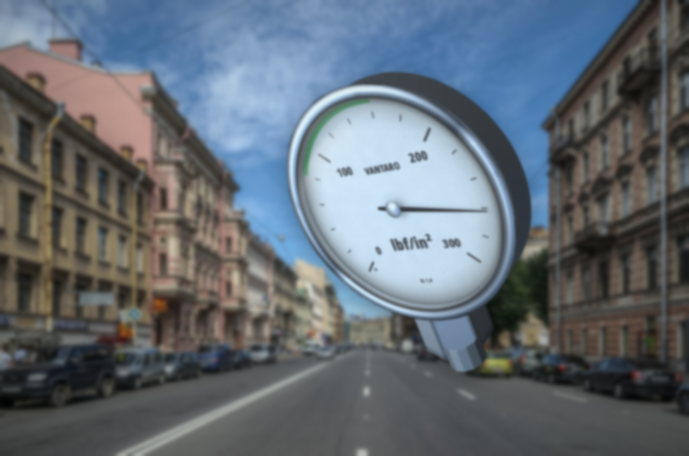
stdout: 260
